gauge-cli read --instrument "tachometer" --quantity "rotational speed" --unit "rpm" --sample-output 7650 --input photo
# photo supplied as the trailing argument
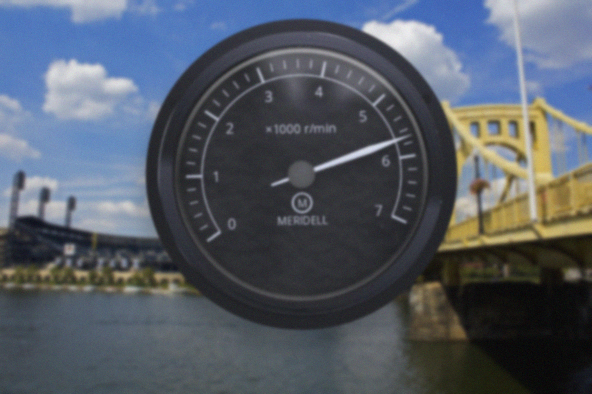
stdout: 5700
